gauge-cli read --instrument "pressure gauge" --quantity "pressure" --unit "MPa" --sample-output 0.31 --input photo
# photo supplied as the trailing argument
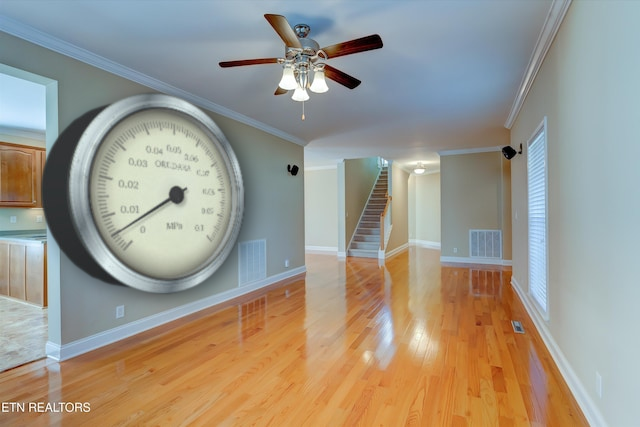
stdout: 0.005
